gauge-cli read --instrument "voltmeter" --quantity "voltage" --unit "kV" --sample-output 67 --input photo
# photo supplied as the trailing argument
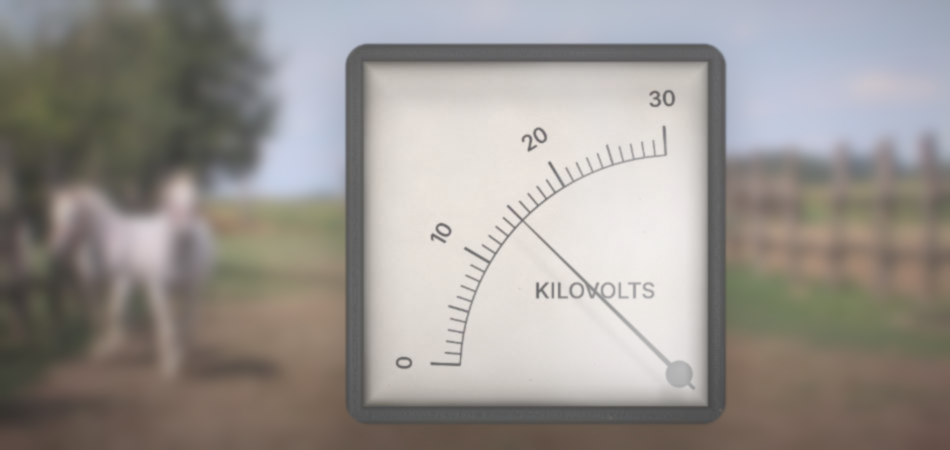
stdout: 15
